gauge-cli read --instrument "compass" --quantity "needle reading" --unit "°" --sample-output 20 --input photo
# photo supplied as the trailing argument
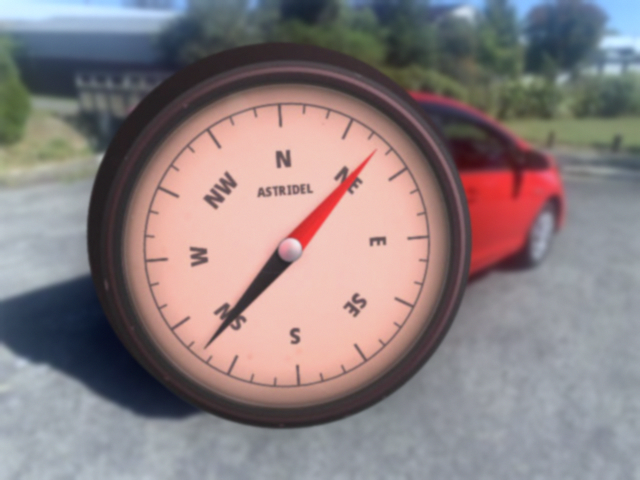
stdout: 45
